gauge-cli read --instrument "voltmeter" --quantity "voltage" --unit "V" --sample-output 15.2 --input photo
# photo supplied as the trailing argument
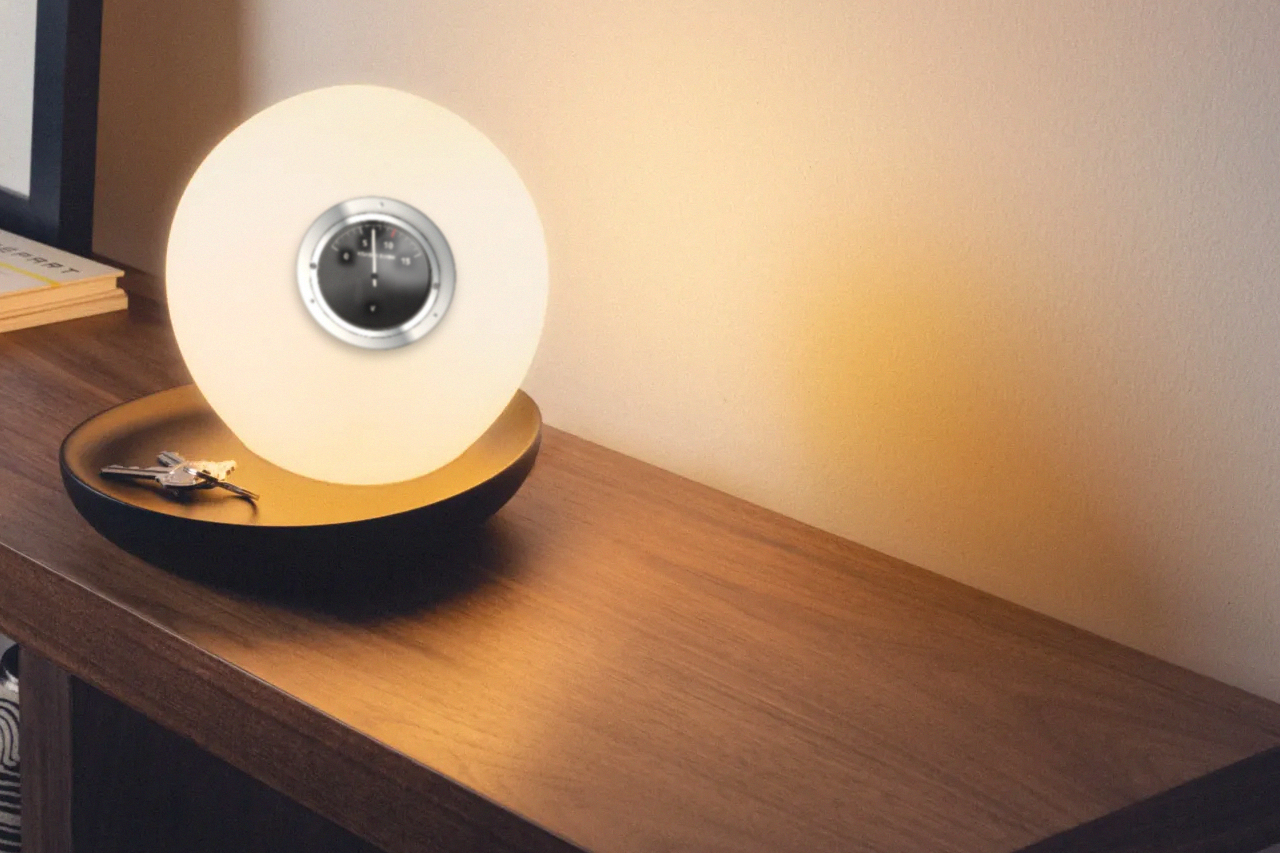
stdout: 7
